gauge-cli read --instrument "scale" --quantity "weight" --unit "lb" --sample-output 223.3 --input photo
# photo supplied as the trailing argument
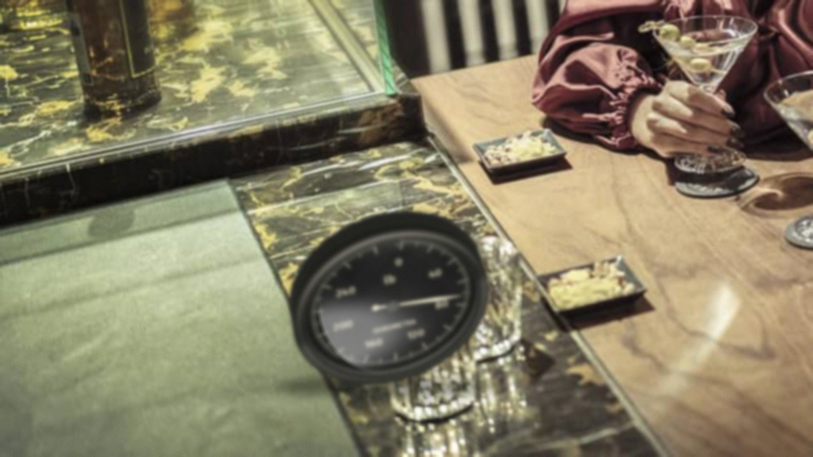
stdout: 70
